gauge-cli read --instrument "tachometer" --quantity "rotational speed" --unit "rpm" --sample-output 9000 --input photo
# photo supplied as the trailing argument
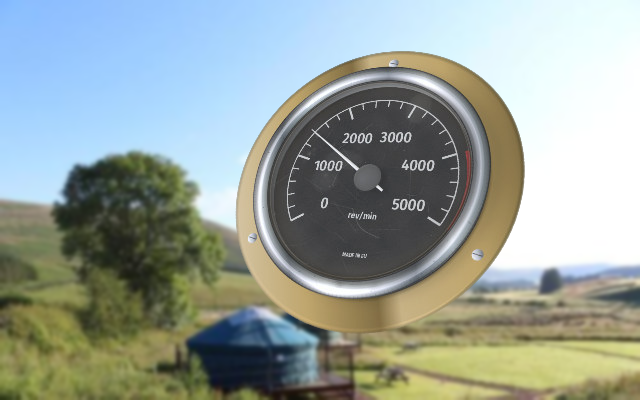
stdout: 1400
